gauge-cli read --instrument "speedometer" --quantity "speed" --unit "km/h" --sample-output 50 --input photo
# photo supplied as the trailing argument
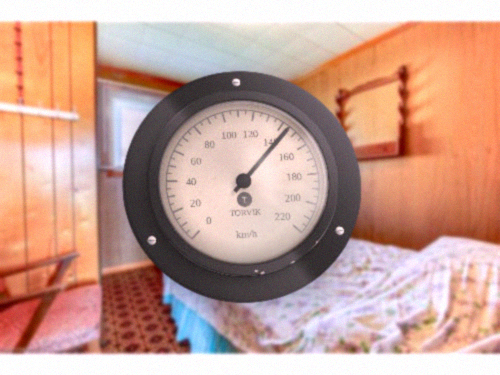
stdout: 145
